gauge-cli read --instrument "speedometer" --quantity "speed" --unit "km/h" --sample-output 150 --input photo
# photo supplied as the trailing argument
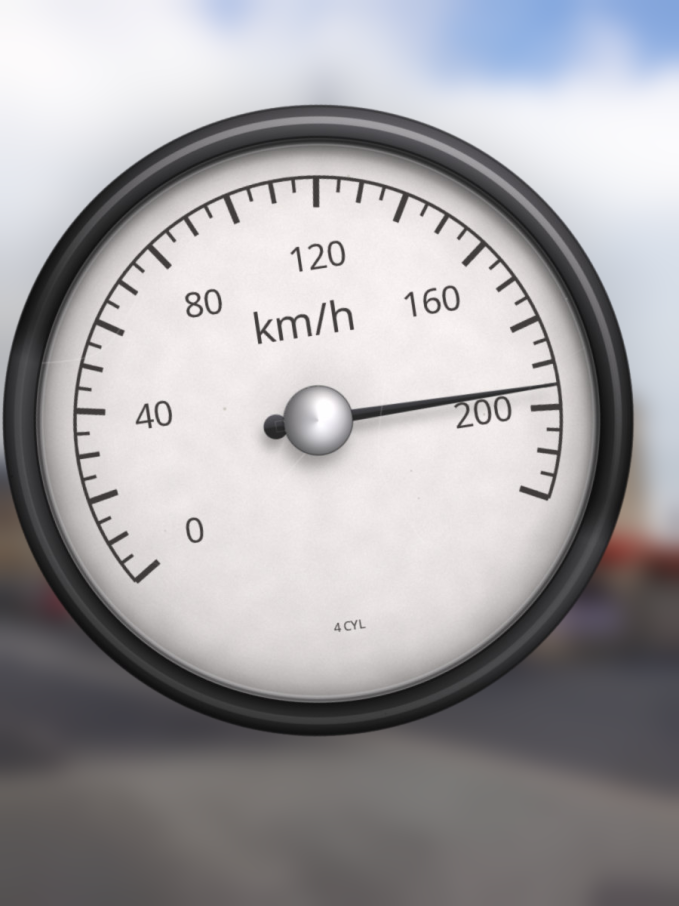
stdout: 195
